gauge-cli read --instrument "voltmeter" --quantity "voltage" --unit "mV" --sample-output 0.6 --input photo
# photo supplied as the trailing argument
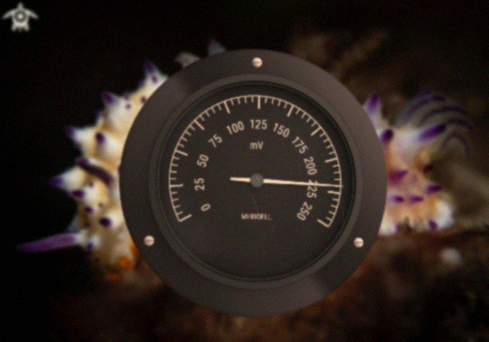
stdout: 220
